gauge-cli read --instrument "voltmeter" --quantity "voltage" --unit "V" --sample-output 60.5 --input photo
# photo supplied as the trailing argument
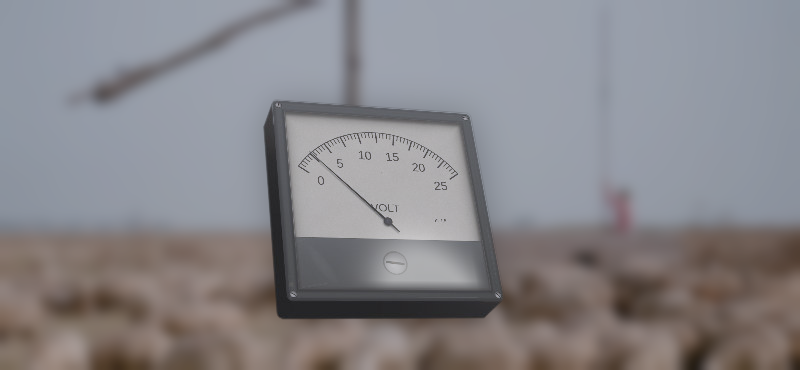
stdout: 2.5
